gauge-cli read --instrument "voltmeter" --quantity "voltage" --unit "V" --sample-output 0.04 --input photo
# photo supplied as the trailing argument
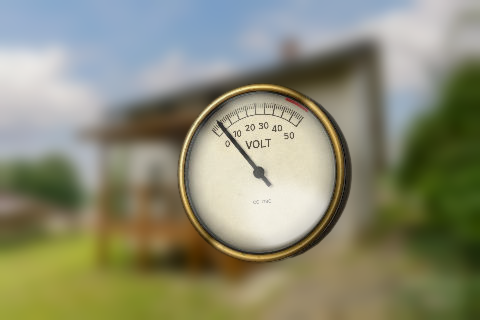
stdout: 5
